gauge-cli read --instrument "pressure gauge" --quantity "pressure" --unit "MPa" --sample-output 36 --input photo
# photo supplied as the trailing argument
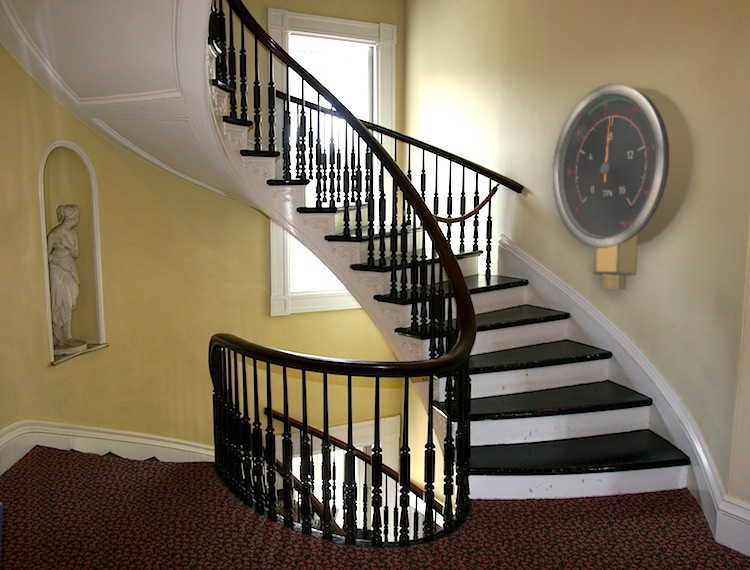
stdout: 8
